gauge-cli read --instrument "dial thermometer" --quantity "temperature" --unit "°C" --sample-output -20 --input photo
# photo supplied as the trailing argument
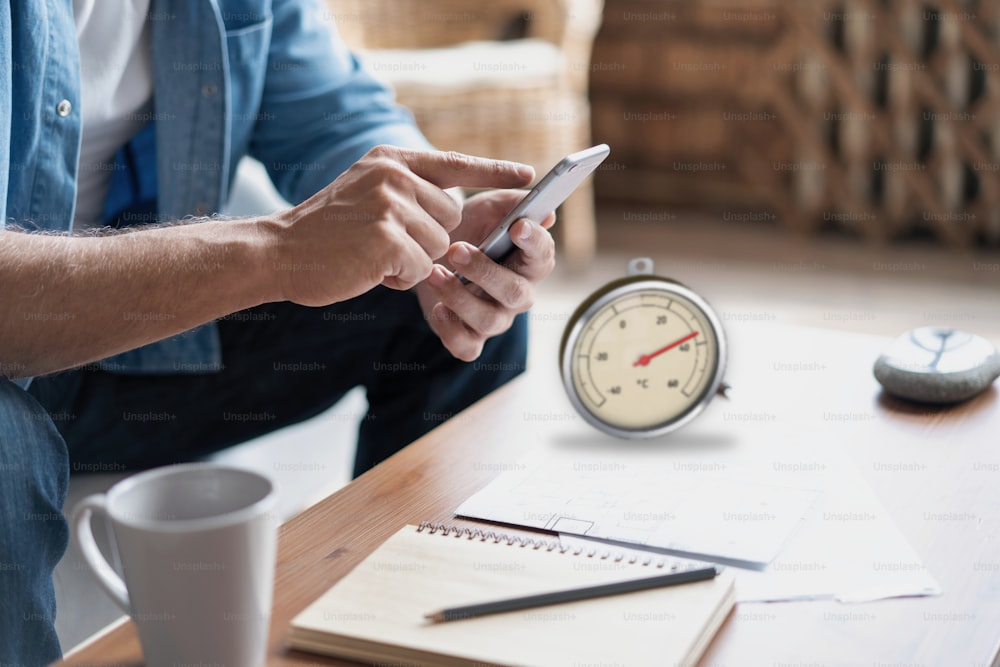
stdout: 35
